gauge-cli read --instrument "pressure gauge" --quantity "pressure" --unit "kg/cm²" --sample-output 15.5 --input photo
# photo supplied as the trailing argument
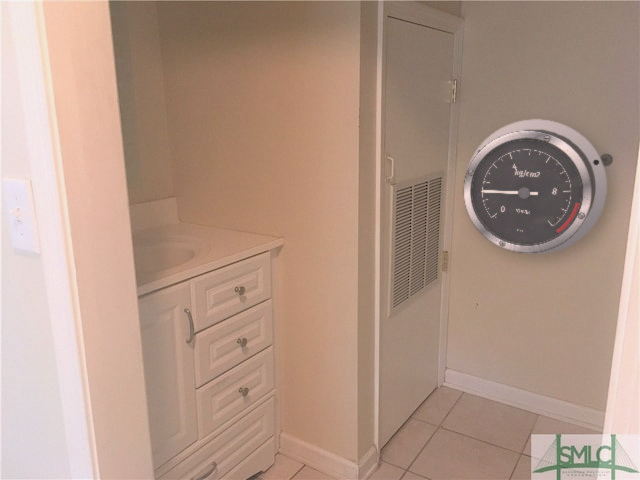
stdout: 1.5
